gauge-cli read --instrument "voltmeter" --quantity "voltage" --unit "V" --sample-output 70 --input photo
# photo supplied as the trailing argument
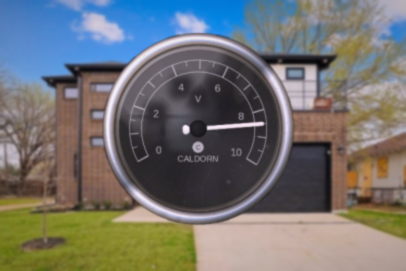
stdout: 8.5
